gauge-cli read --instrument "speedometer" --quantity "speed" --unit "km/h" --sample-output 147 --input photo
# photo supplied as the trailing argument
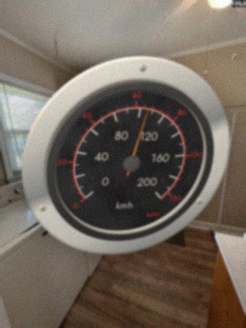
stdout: 105
